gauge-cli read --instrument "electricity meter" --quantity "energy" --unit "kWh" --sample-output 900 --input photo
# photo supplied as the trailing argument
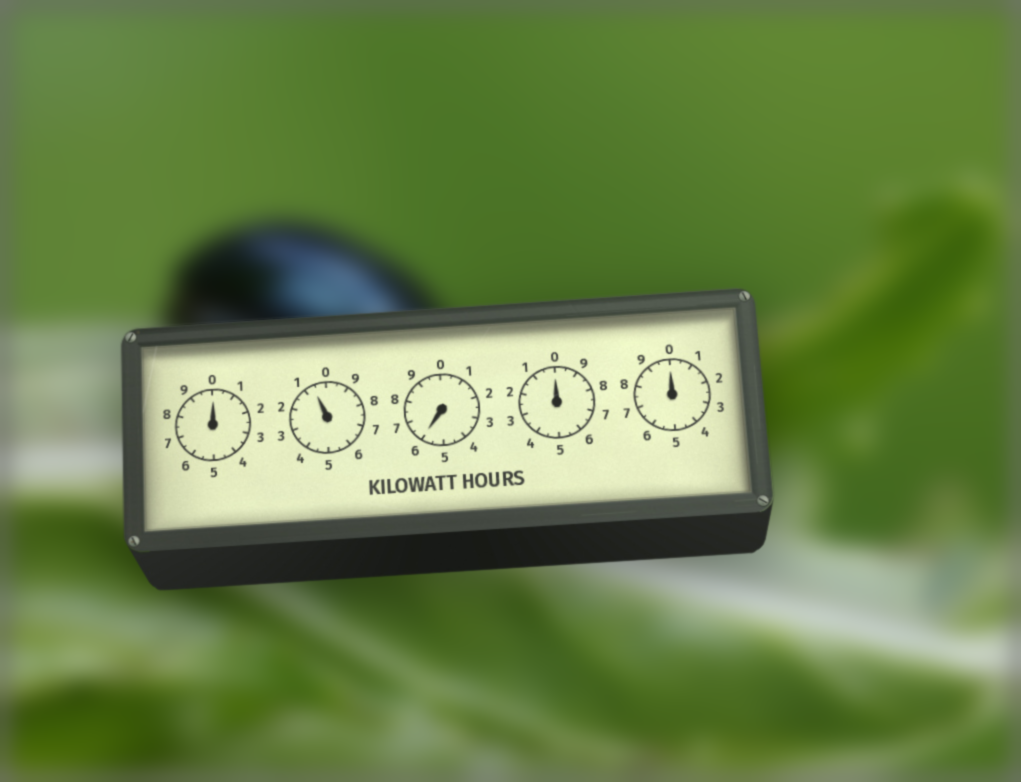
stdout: 600
